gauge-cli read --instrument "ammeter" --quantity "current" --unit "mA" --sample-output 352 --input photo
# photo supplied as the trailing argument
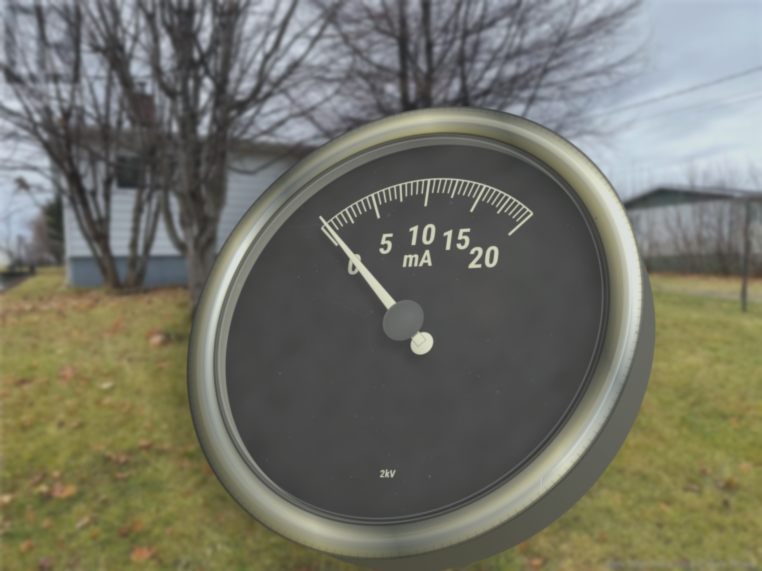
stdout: 0.5
